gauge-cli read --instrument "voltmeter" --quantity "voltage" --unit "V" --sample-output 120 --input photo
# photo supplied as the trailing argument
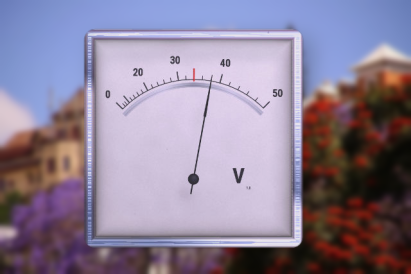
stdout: 38
